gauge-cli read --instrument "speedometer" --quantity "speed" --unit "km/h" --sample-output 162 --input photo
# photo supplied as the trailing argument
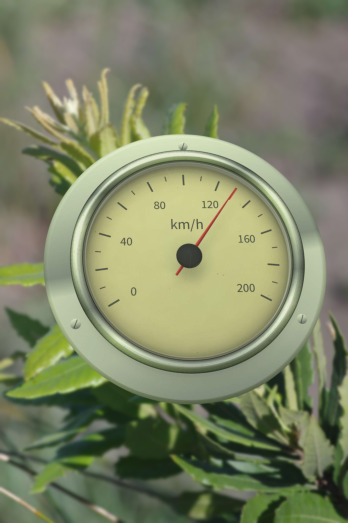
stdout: 130
